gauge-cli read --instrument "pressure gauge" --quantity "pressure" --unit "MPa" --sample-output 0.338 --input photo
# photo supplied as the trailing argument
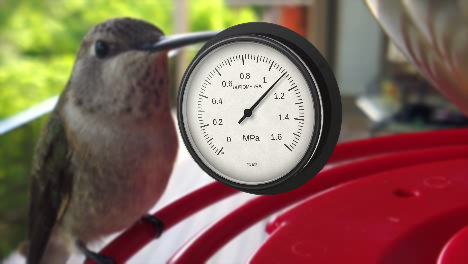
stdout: 1.1
